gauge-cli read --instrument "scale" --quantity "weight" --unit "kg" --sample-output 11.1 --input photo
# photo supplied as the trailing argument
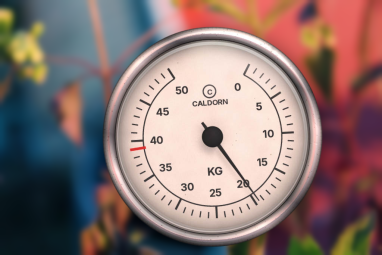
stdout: 19.5
